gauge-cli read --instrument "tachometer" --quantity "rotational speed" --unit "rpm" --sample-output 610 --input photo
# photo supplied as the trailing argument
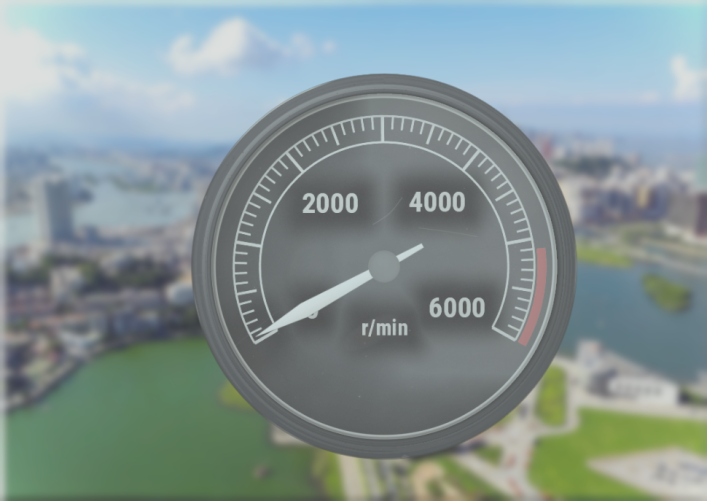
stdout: 50
